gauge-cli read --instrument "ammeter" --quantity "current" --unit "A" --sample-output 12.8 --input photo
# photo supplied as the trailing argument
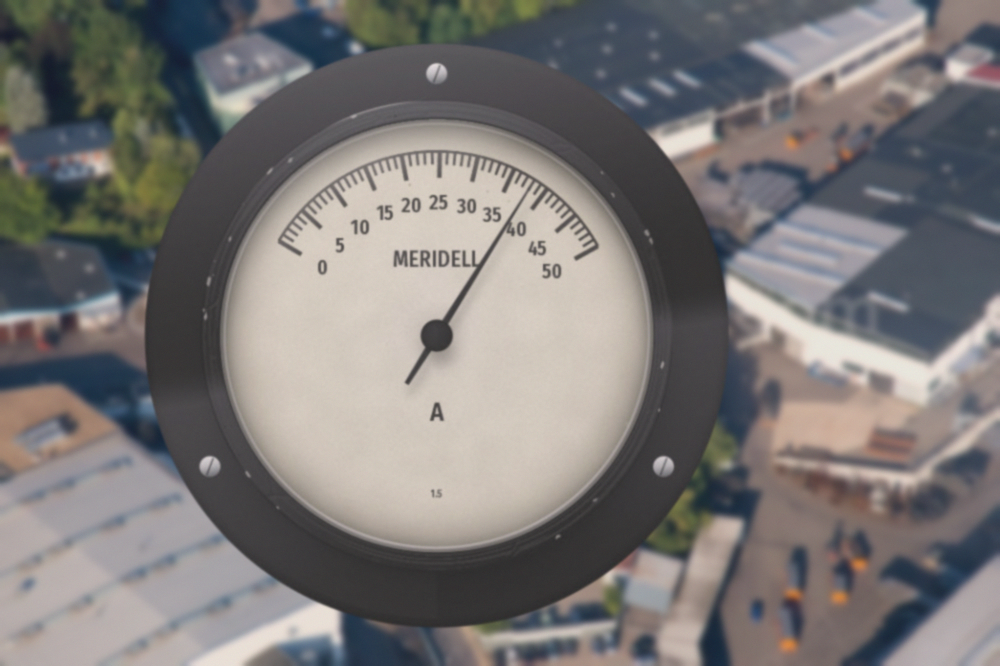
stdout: 38
